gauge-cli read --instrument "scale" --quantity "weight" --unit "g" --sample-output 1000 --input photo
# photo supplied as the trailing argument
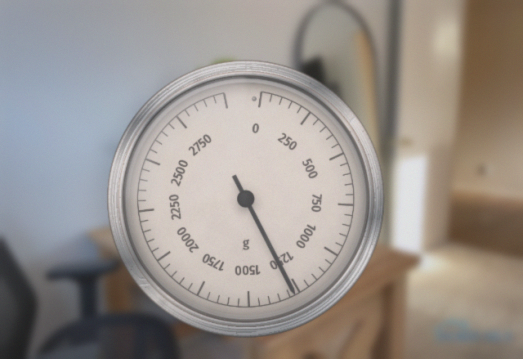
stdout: 1275
